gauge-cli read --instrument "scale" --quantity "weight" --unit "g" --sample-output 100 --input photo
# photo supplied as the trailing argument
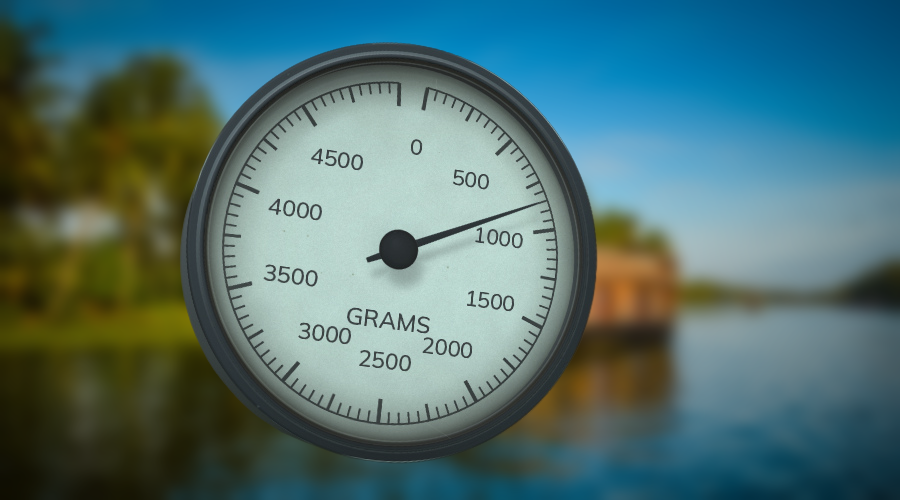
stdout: 850
